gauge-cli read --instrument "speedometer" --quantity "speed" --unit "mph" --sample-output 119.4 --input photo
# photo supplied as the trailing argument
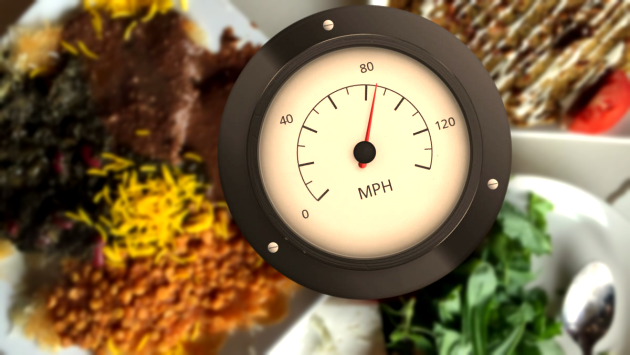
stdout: 85
